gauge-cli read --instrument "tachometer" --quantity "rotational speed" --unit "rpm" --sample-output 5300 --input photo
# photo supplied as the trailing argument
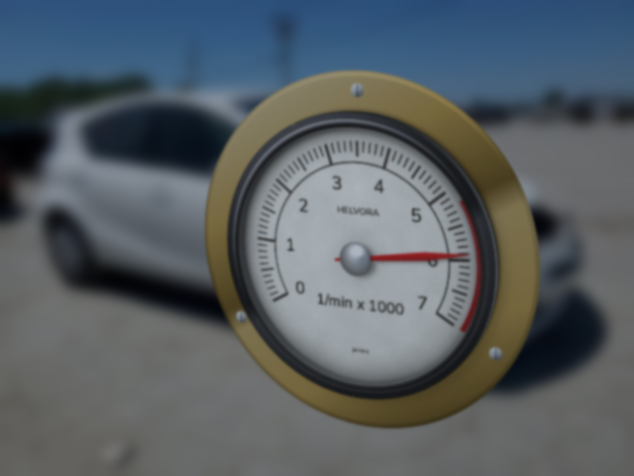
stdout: 5900
